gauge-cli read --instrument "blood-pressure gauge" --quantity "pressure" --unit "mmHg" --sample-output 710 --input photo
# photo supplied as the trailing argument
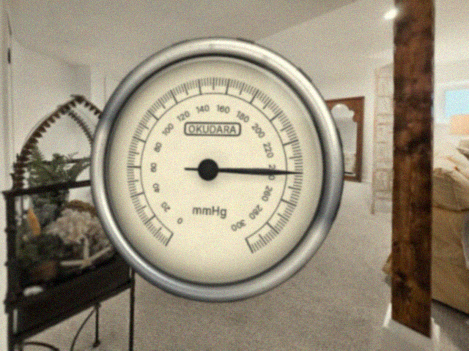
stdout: 240
